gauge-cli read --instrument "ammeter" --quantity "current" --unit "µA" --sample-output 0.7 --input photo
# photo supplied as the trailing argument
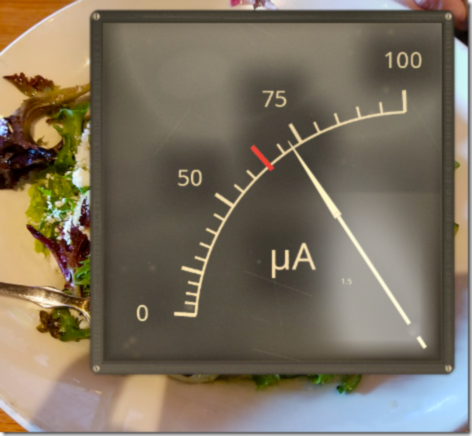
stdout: 72.5
